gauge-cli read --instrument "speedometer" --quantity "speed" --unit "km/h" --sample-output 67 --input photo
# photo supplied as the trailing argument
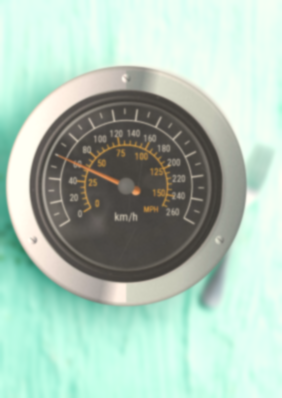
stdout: 60
